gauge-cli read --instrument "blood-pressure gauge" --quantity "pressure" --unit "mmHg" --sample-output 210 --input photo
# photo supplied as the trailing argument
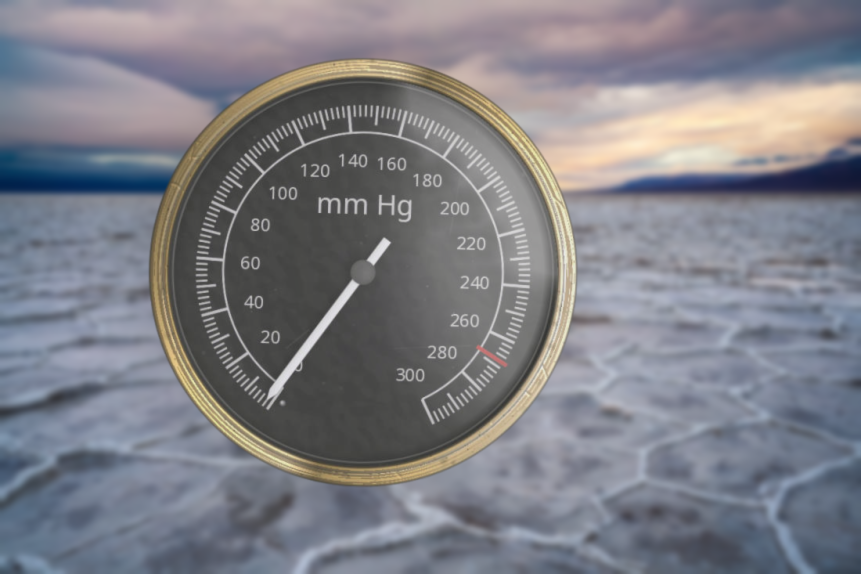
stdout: 2
